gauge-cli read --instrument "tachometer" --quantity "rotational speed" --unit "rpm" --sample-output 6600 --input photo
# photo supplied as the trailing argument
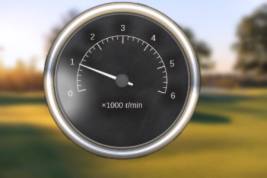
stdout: 1000
